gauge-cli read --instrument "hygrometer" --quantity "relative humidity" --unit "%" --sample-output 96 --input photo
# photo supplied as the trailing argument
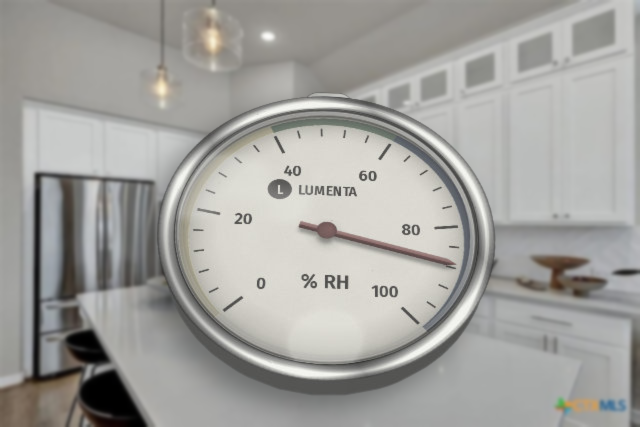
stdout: 88
